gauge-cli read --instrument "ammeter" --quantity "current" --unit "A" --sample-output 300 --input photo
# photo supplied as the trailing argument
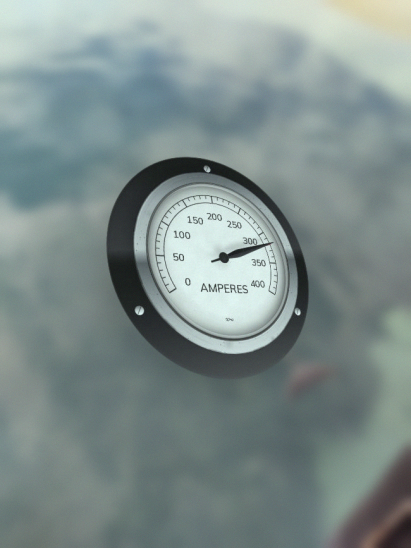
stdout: 320
